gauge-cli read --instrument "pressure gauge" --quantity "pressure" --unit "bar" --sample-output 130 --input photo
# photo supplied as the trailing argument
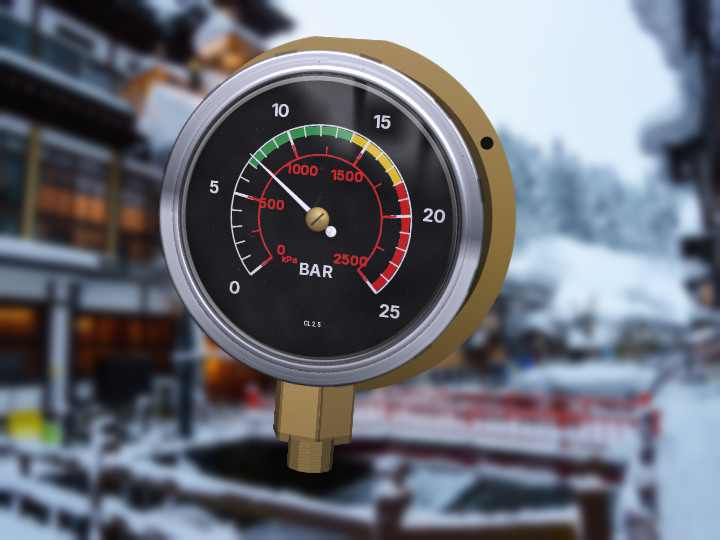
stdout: 7.5
